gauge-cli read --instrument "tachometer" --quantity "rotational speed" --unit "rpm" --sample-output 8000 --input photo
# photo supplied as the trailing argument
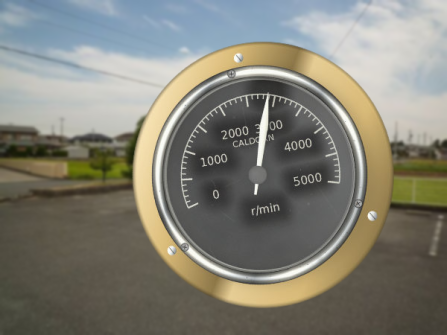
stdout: 2900
